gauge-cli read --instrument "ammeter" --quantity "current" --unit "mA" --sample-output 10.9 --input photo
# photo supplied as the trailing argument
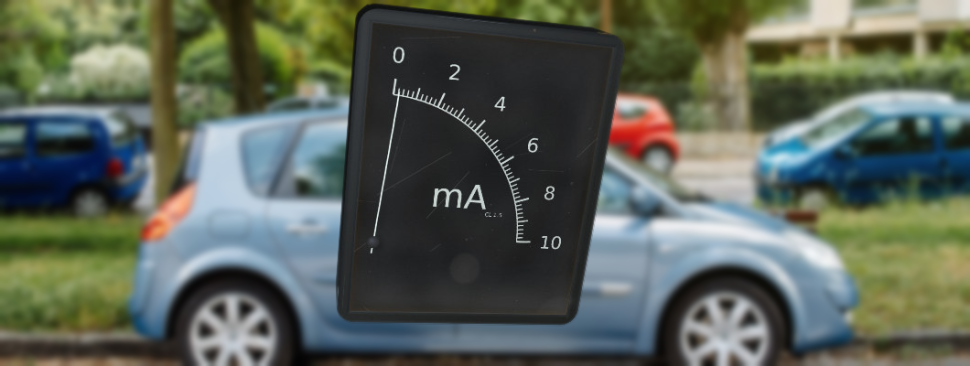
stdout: 0.2
